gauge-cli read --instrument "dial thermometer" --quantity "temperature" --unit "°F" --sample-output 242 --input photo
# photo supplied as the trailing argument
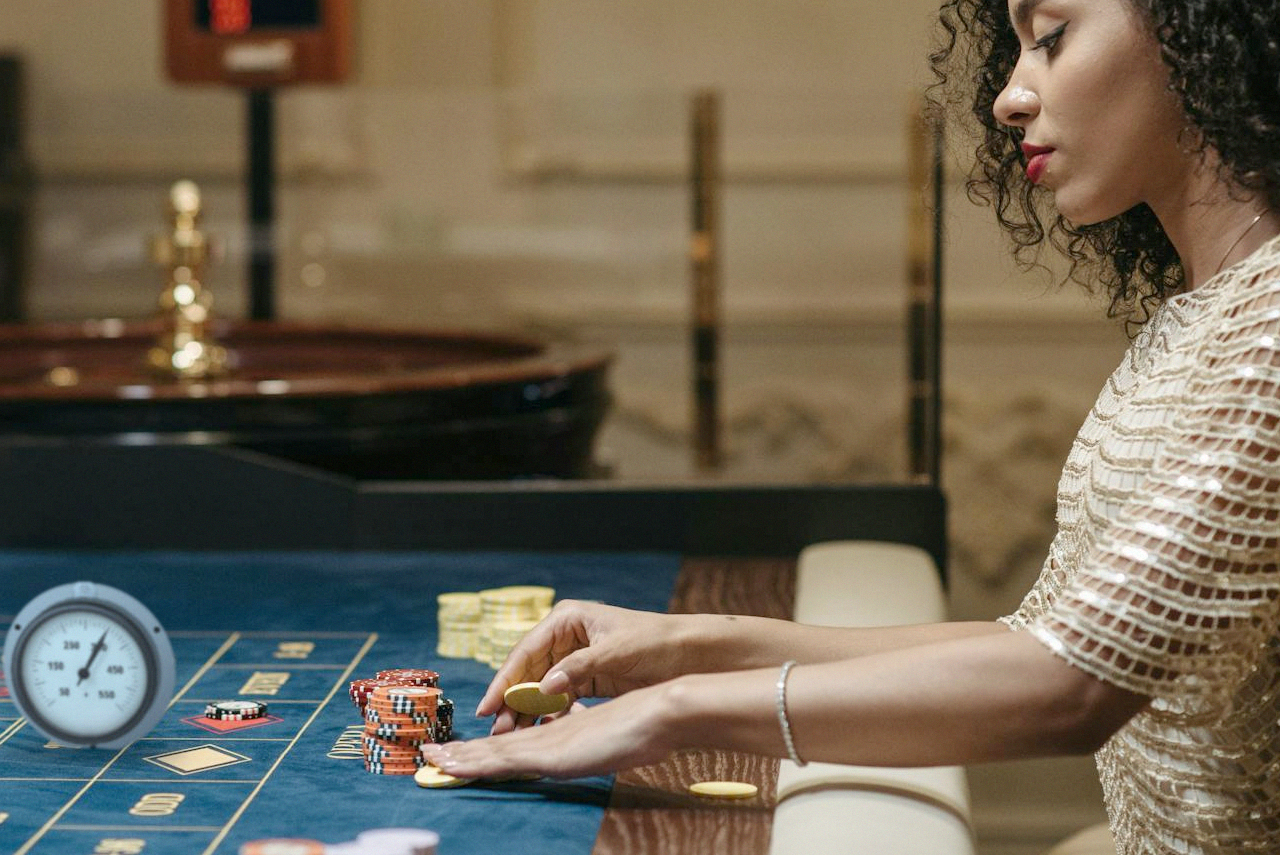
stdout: 350
